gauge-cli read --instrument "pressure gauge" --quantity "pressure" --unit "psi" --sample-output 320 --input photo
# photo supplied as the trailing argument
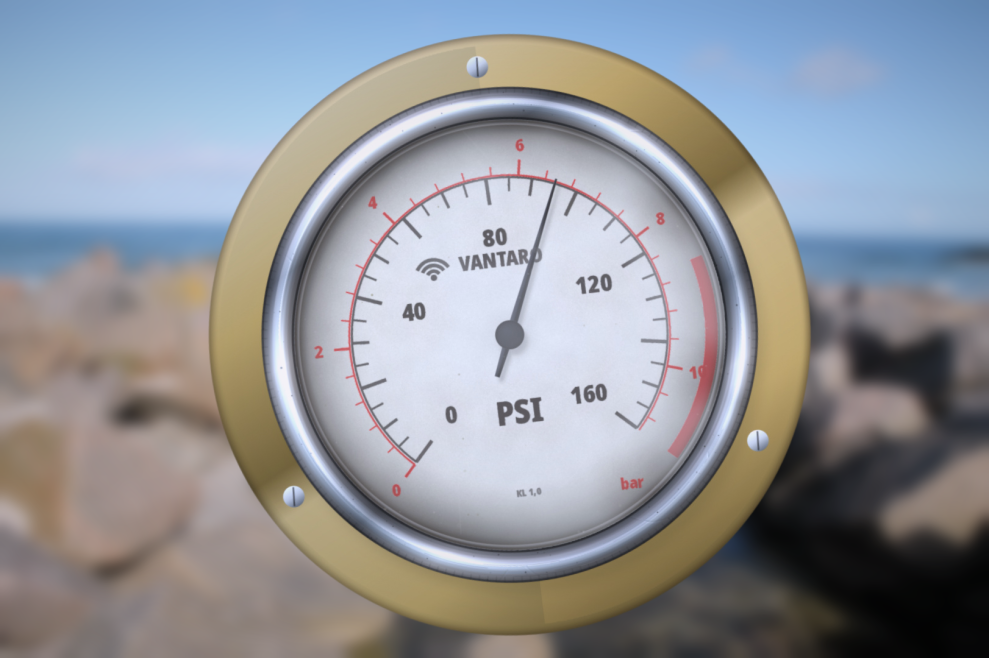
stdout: 95
